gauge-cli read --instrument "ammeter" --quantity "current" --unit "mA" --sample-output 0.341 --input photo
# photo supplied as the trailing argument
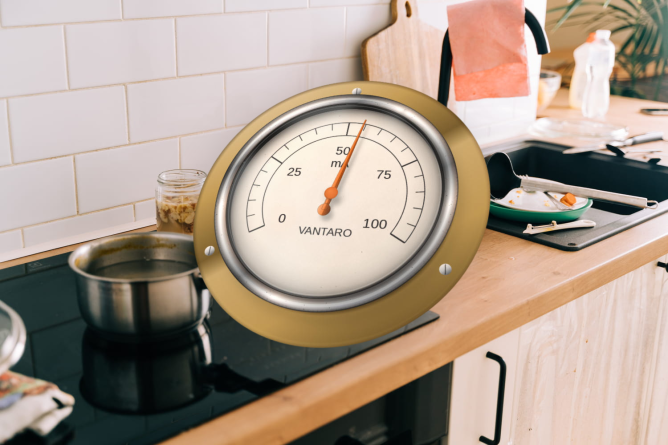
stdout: 55
